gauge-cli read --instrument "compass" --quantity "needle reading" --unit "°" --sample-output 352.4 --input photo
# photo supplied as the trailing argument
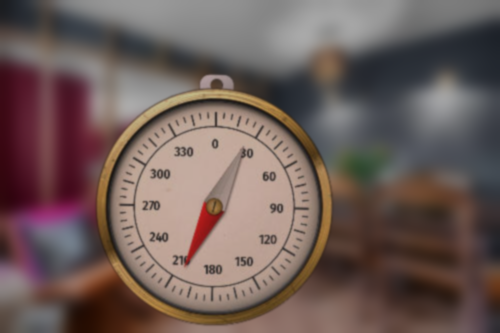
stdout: 205
